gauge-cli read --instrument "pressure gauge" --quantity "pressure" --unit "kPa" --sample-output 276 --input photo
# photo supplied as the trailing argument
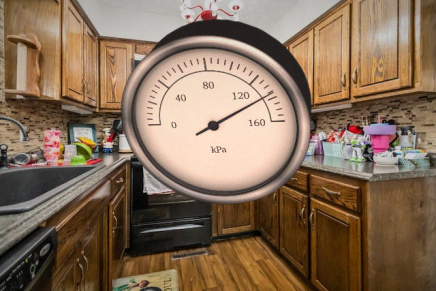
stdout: 135
